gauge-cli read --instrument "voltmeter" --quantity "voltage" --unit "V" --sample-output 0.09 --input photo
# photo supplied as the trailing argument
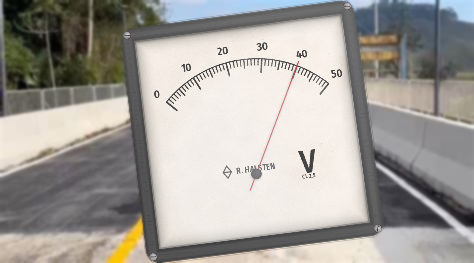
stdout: 40
